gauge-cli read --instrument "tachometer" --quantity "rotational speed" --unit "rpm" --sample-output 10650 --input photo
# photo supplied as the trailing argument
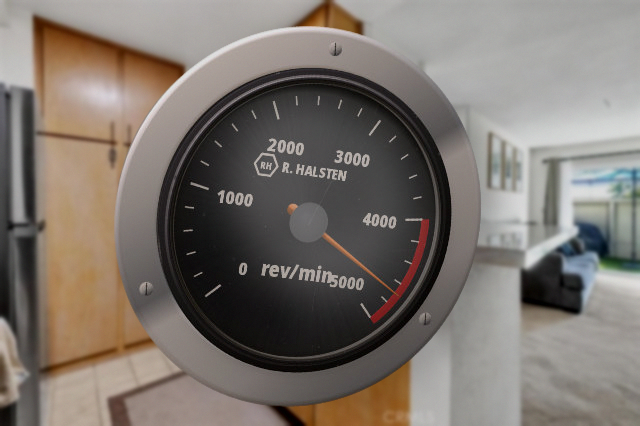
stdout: 4700
